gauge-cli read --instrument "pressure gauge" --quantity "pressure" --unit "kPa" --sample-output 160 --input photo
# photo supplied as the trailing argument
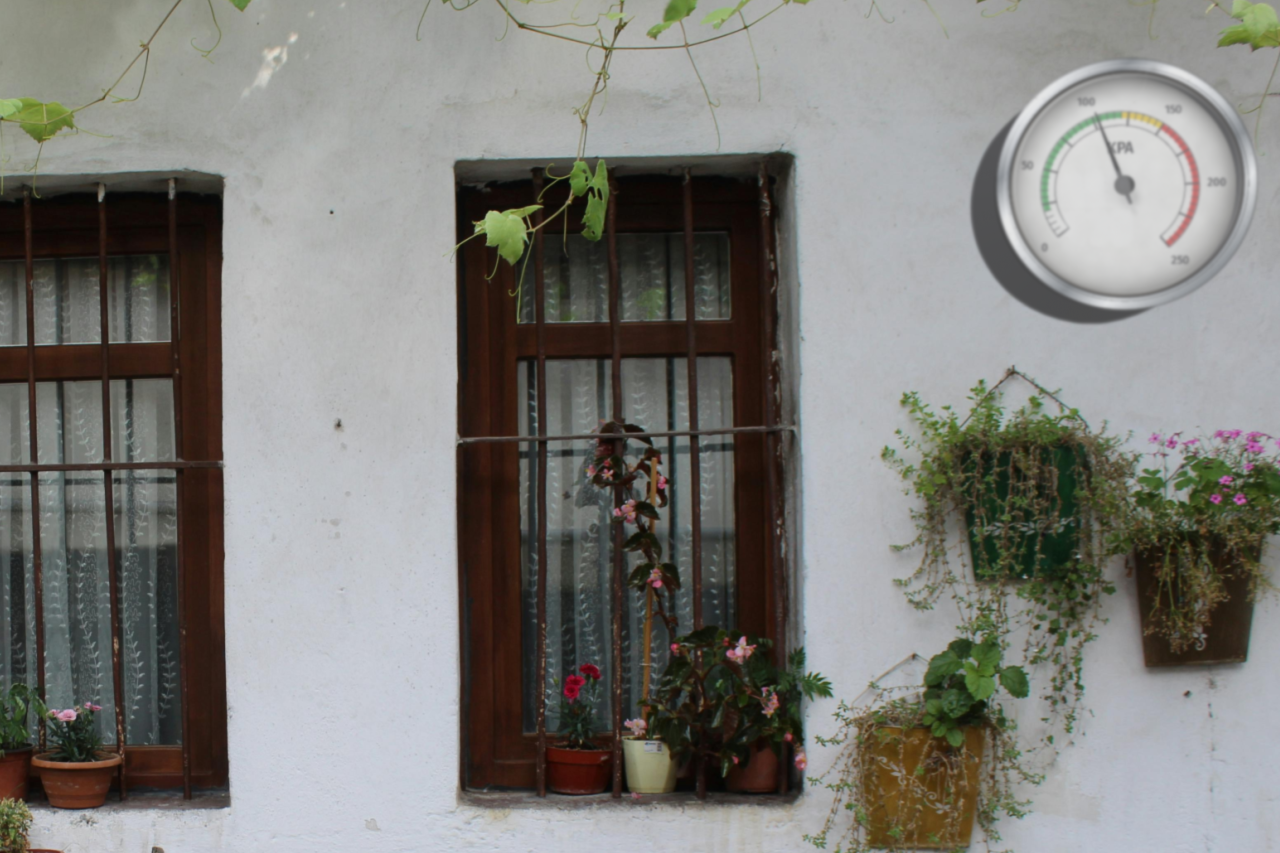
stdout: 100
